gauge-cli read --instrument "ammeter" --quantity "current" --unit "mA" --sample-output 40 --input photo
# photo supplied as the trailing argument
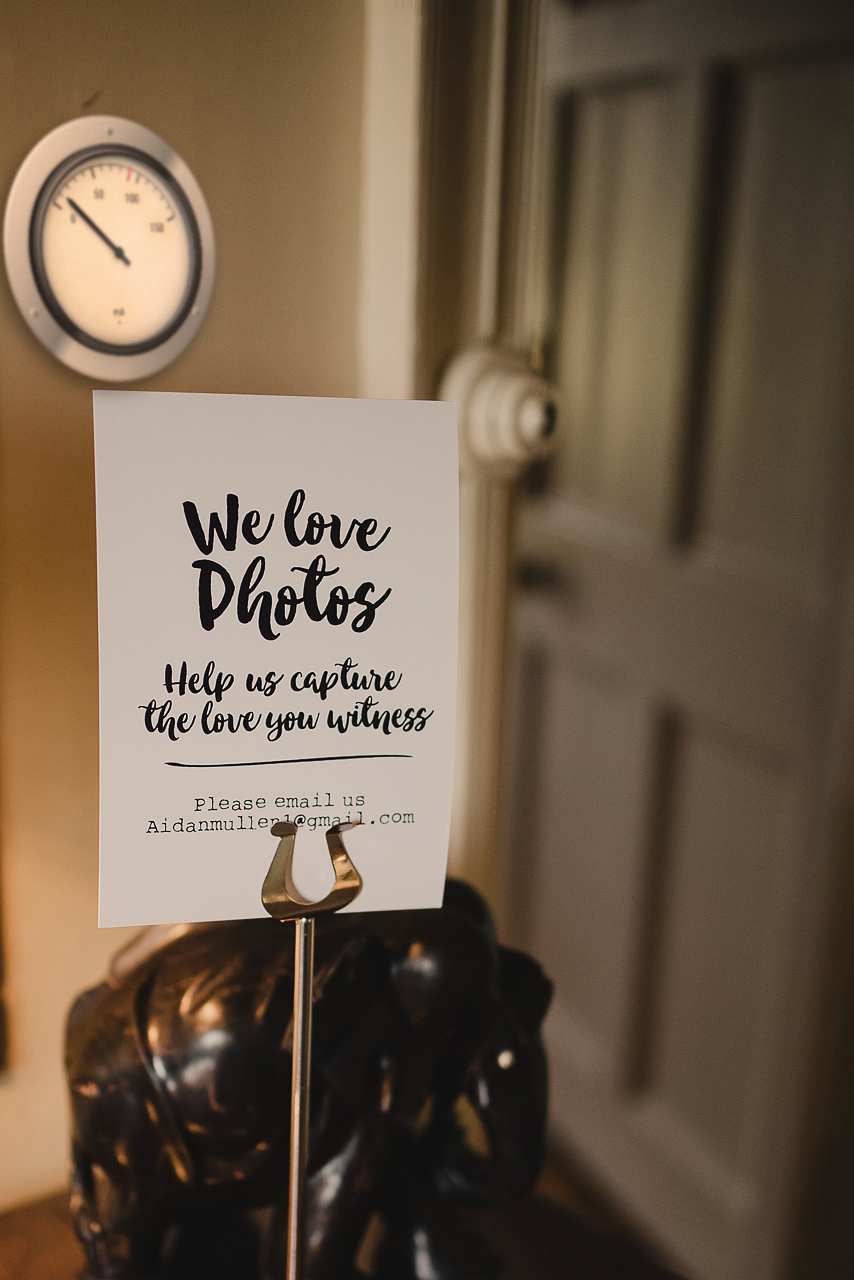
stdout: 10
